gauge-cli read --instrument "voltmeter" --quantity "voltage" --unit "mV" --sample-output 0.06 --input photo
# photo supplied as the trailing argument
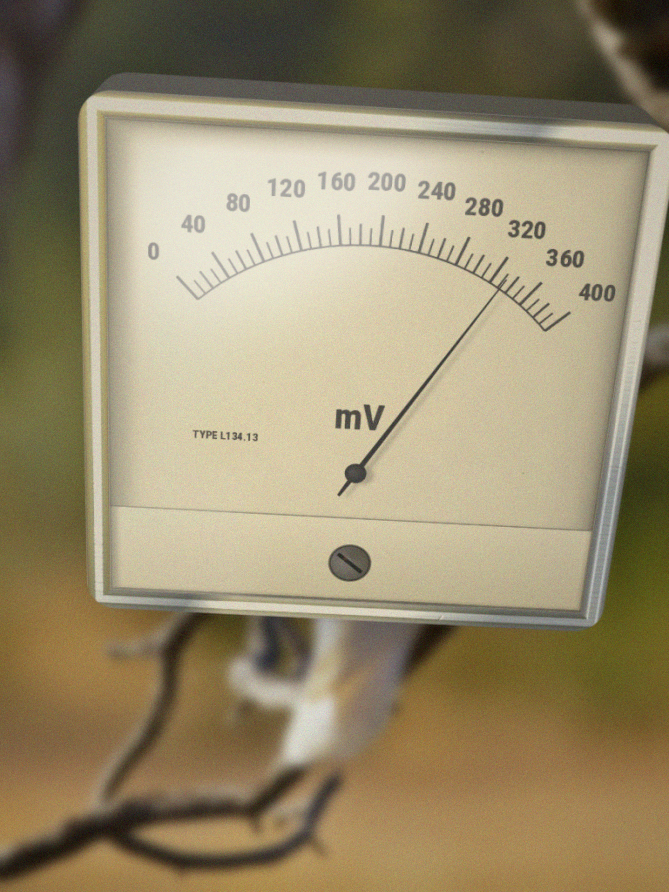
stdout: 330
